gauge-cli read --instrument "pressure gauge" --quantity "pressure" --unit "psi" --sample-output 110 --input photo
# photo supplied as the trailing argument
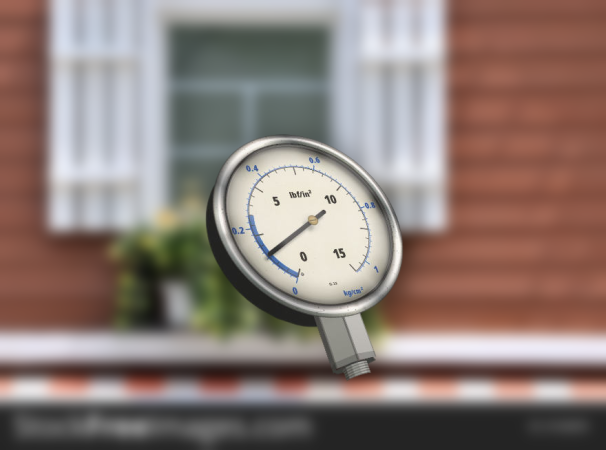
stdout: 1.5
